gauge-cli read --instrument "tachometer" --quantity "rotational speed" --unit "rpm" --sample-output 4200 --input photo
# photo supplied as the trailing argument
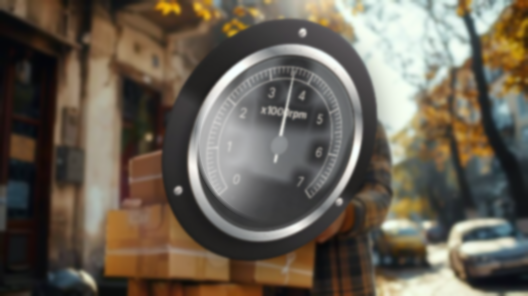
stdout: 3500
